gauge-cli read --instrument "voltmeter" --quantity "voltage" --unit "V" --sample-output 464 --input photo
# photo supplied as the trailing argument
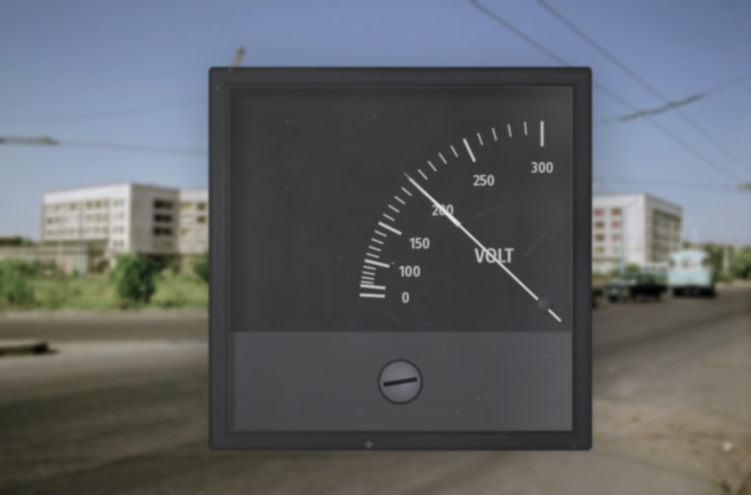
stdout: 200
